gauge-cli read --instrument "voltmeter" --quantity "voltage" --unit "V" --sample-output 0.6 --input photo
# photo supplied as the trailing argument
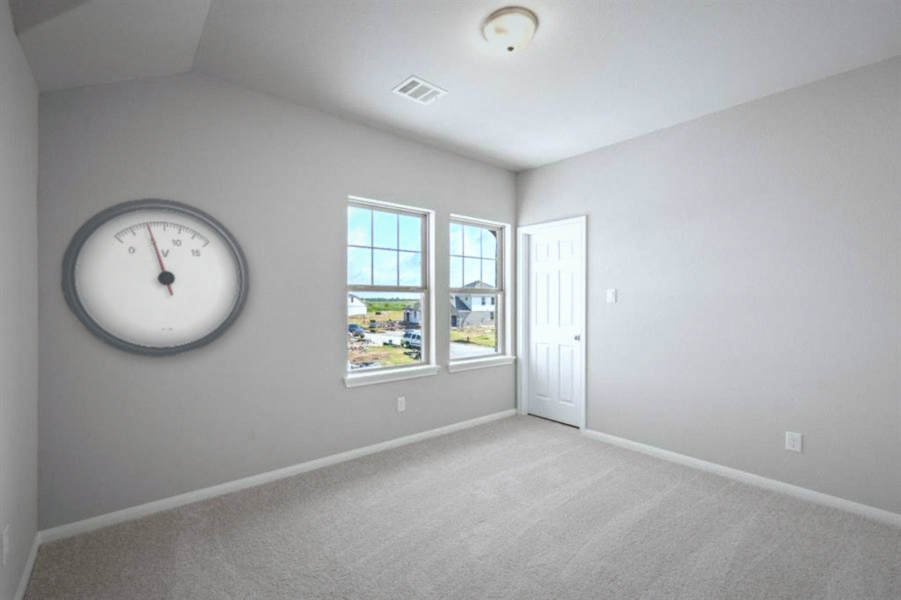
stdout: 5
